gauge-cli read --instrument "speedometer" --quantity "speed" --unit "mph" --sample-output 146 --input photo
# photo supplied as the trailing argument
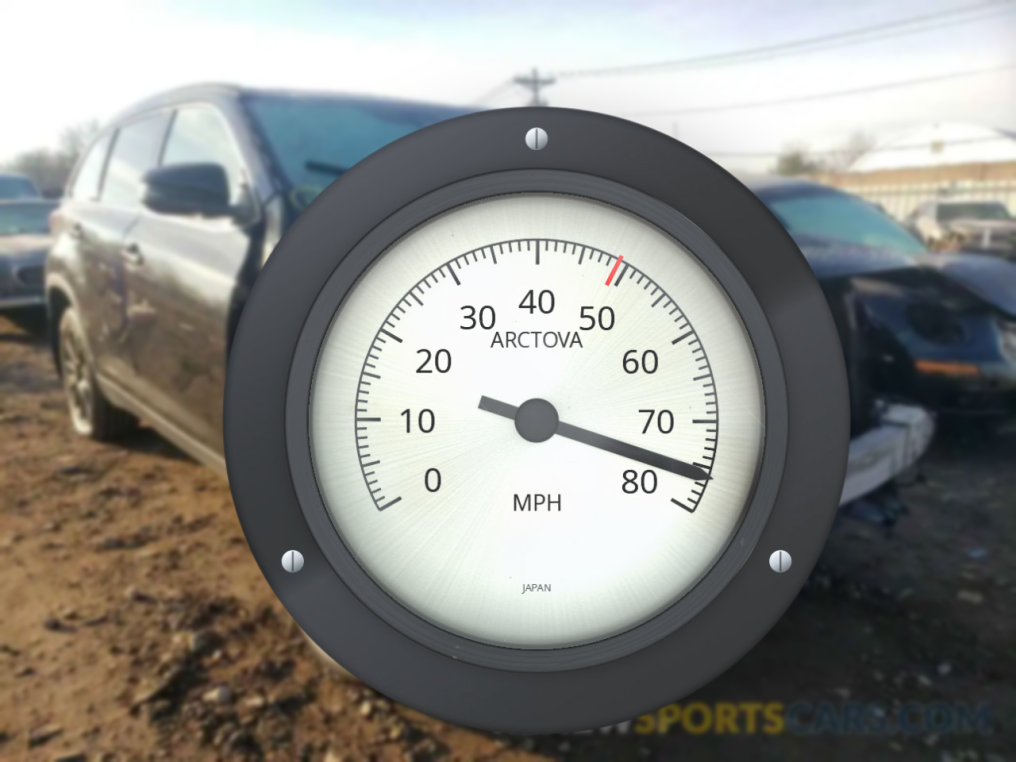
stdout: 76
